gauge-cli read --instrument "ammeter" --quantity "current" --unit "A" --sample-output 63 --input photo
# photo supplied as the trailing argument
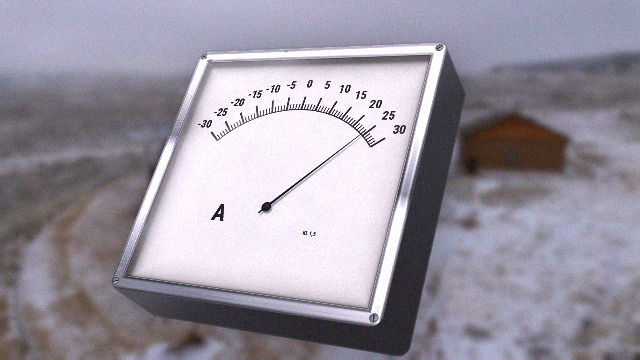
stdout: 25
